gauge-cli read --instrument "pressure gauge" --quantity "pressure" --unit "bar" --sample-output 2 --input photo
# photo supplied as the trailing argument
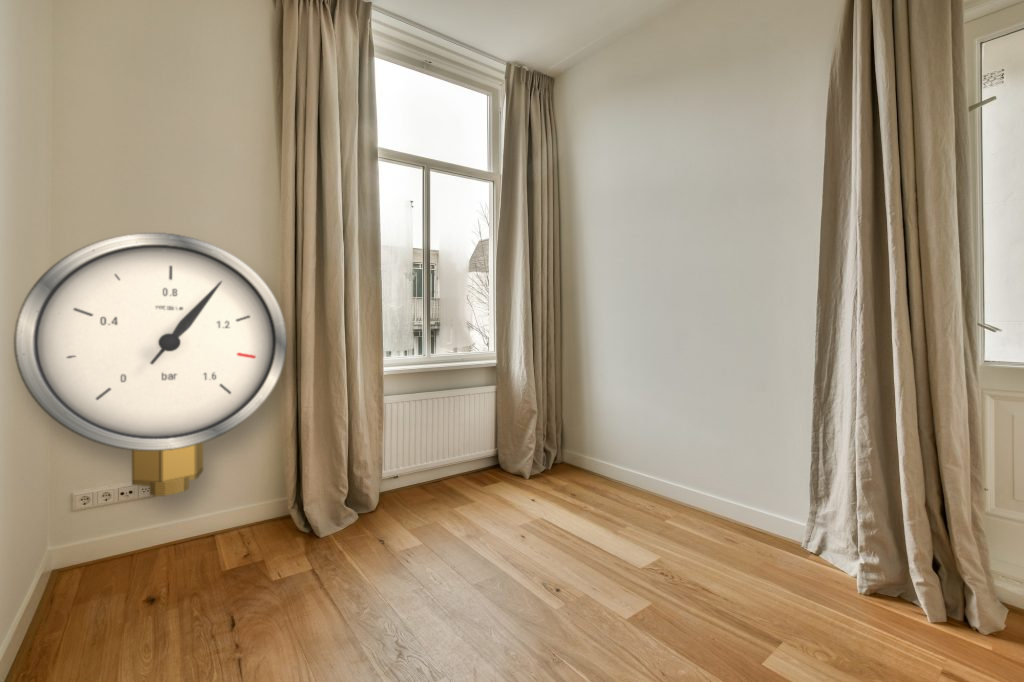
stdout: 1
